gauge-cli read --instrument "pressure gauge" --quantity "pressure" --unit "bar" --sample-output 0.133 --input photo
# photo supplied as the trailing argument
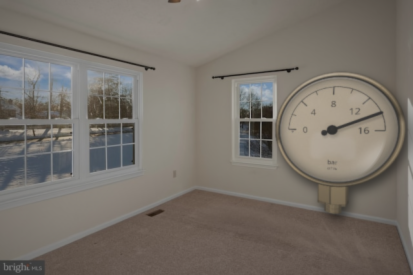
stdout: 14
